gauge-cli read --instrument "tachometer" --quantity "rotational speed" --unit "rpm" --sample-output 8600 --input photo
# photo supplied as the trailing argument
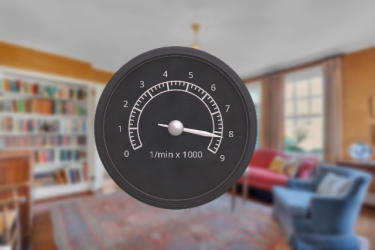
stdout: 8200
